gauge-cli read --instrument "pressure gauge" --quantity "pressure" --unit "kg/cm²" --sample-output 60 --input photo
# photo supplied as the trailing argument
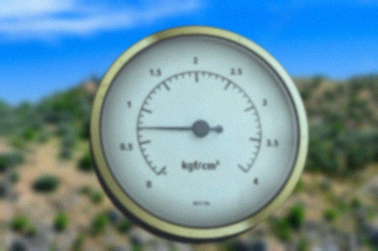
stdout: 0.7
